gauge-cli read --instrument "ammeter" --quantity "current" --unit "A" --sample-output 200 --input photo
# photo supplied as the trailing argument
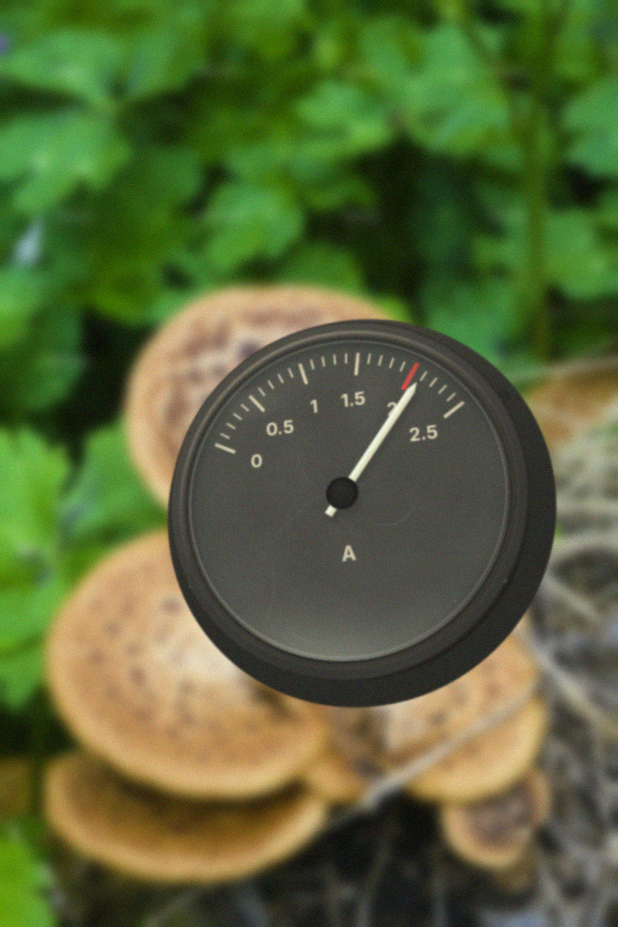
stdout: 2.1
